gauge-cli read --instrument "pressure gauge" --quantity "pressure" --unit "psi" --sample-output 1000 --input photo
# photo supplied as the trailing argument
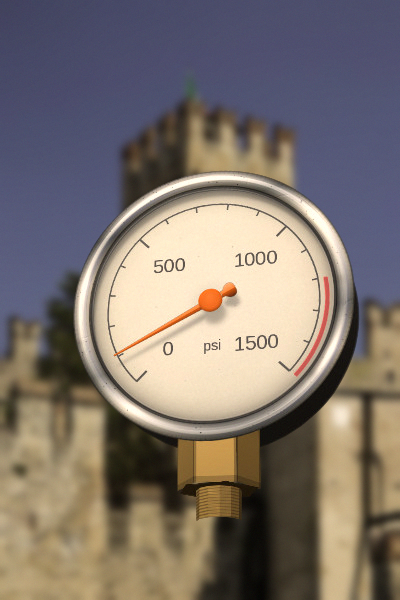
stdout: 100
